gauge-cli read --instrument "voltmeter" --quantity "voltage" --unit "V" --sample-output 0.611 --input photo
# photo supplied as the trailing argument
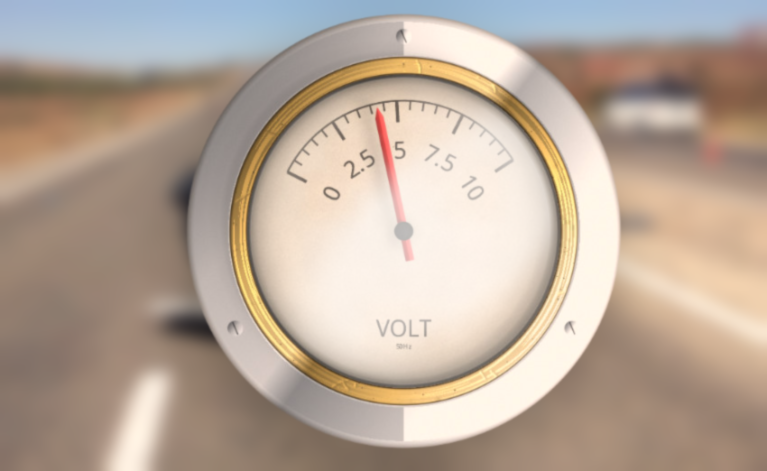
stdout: 4.25
